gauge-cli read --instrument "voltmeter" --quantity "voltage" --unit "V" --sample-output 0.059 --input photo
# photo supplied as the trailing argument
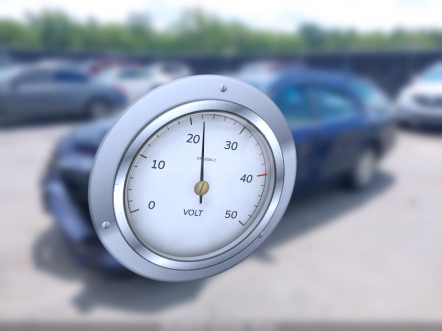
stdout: 22
